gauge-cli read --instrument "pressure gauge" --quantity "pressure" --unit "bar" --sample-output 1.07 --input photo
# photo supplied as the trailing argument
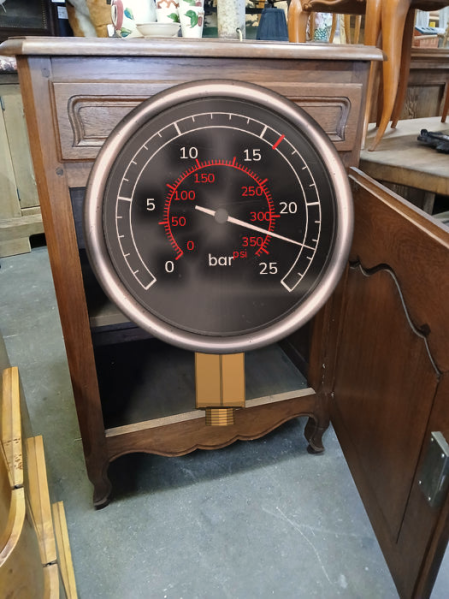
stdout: 22.5
